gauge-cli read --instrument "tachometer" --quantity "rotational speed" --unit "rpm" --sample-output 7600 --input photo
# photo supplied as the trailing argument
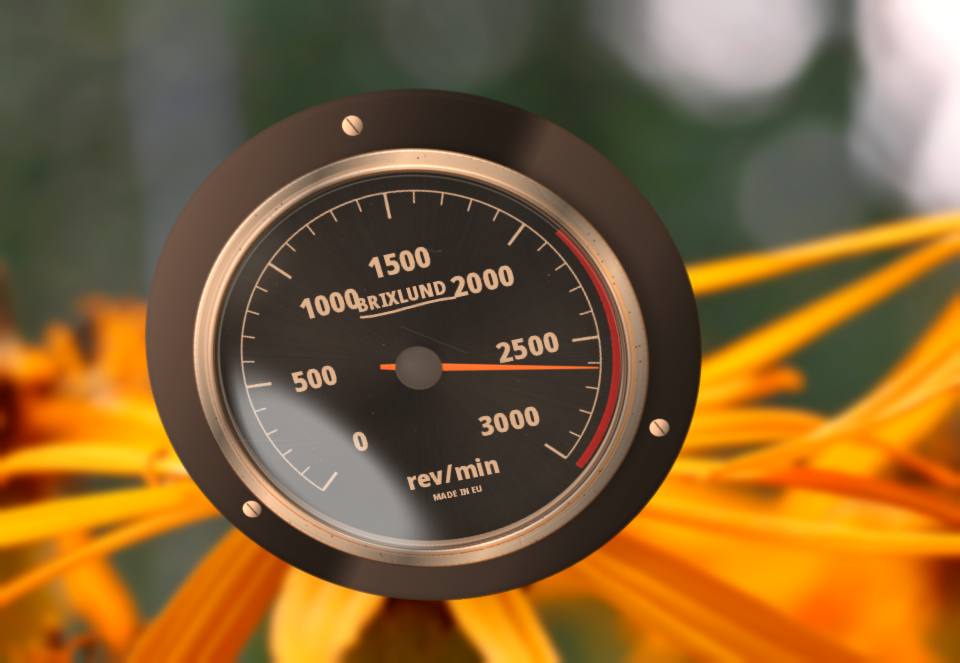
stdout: 2600
